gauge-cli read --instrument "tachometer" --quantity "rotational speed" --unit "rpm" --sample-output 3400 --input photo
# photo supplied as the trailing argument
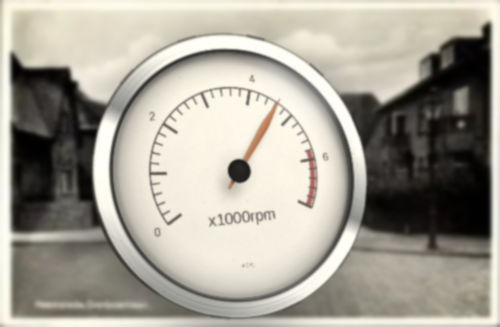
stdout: 4600
